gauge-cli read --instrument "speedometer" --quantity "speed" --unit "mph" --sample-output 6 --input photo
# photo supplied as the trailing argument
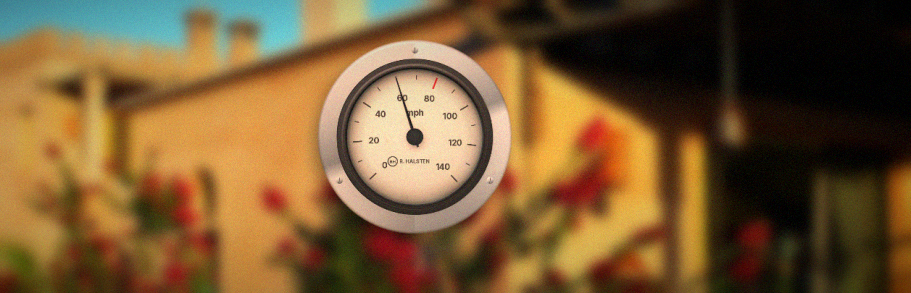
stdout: 60
